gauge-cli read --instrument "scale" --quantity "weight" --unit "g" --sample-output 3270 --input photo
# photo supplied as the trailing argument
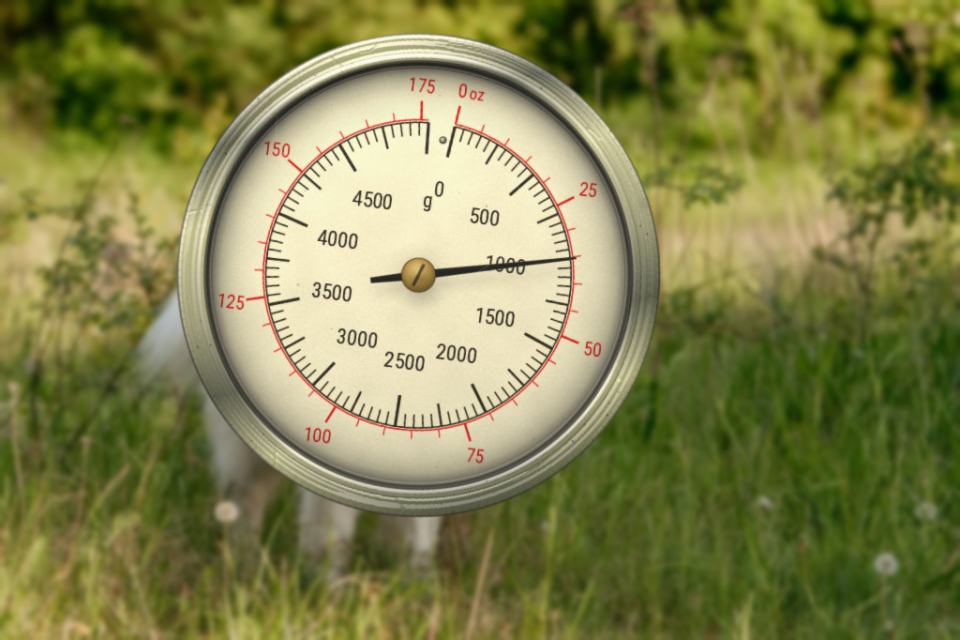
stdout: 1000
